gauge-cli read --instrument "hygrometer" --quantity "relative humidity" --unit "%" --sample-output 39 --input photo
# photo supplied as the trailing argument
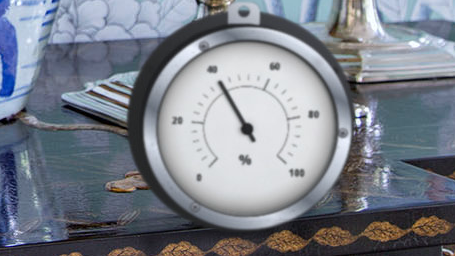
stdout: 40
